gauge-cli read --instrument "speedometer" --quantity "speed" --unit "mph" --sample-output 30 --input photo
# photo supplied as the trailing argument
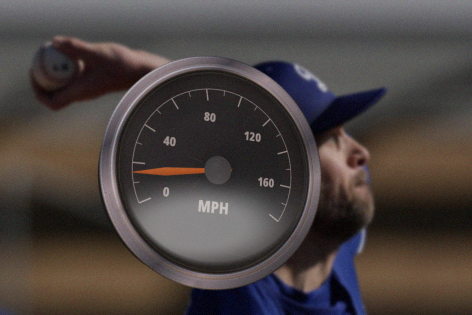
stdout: 15
